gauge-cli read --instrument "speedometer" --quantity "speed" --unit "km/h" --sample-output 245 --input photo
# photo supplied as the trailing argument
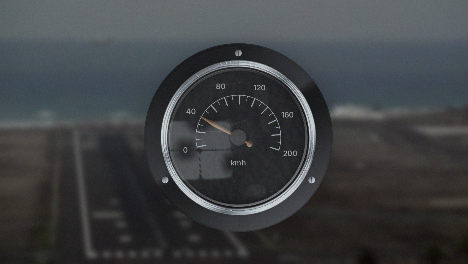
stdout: 40
